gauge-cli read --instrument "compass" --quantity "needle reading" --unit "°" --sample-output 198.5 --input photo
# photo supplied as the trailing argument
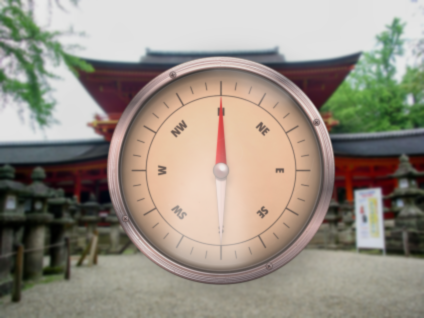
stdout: 0
